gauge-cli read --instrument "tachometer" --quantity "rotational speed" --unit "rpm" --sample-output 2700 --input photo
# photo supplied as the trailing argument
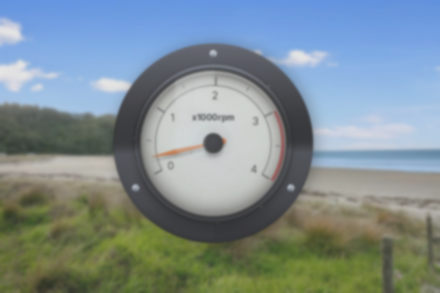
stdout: 250
